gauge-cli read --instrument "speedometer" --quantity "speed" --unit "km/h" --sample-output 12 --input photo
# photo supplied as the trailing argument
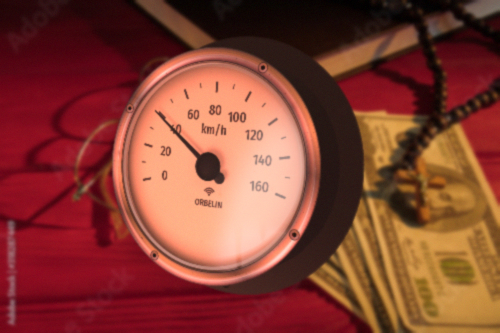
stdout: 40
